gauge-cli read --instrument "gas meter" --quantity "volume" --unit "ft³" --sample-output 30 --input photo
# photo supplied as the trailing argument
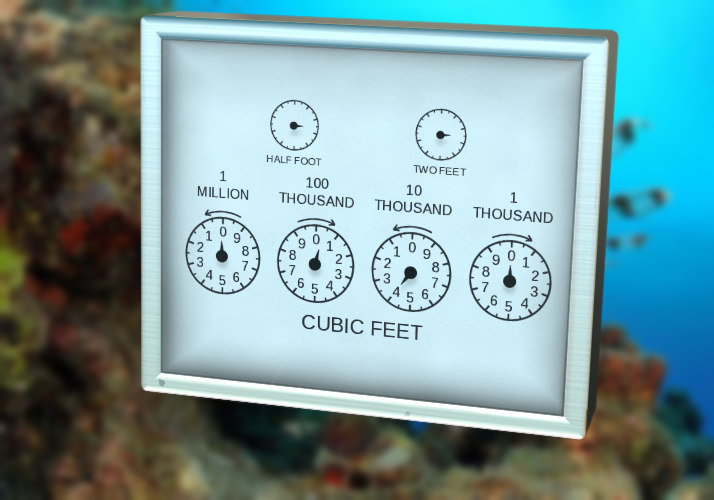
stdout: 4000
